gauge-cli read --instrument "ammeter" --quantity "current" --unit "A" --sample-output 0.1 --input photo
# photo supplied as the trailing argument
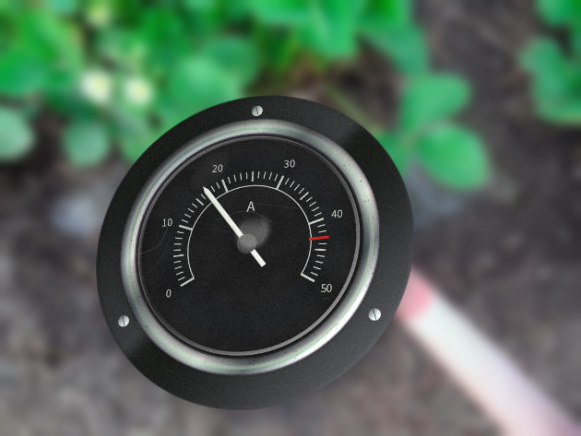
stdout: 17
